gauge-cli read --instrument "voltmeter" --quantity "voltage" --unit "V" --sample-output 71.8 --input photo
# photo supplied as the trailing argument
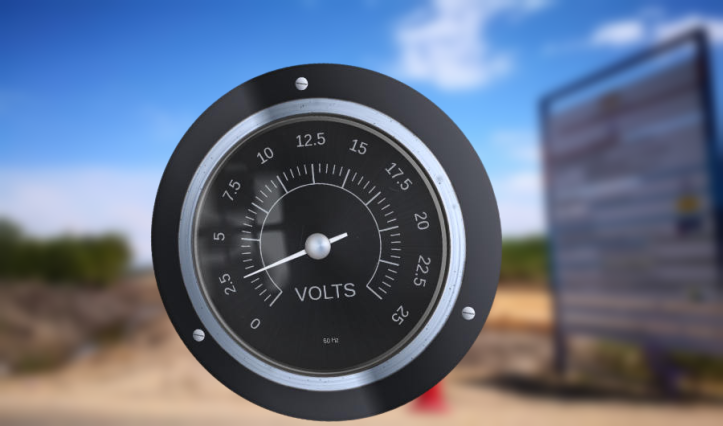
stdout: 2.5
